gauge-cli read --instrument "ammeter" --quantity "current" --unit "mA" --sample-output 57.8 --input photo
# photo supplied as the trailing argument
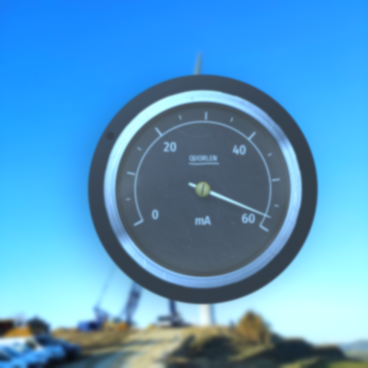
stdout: 57.5
